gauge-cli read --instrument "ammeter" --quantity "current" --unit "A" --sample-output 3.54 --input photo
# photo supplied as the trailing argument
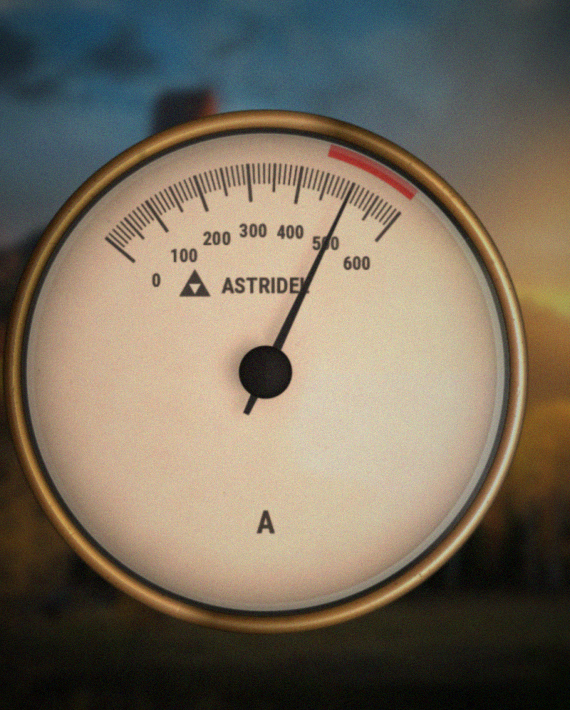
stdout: 500
